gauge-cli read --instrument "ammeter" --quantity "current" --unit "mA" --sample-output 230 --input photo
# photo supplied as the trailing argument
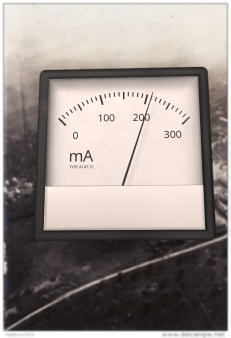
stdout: 210
